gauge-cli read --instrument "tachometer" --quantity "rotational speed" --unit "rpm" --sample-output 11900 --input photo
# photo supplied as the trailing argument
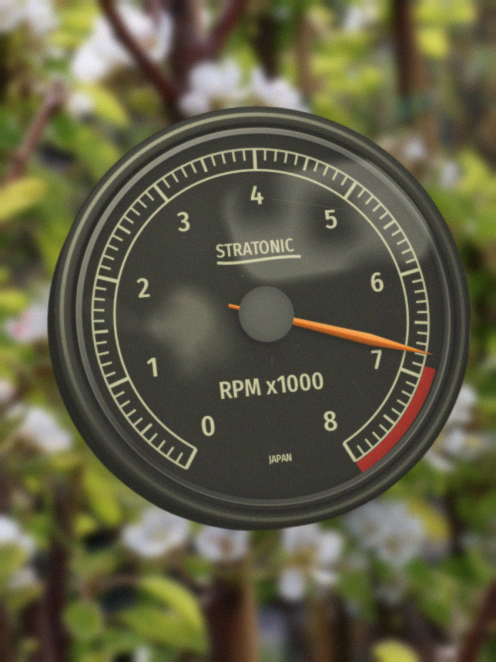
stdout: 6800
